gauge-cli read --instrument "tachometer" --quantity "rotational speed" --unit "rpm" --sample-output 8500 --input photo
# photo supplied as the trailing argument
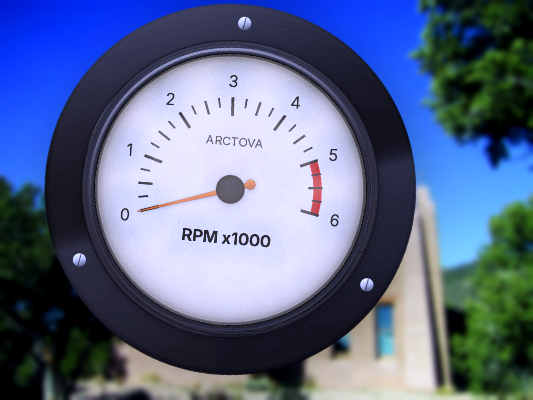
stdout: 0
